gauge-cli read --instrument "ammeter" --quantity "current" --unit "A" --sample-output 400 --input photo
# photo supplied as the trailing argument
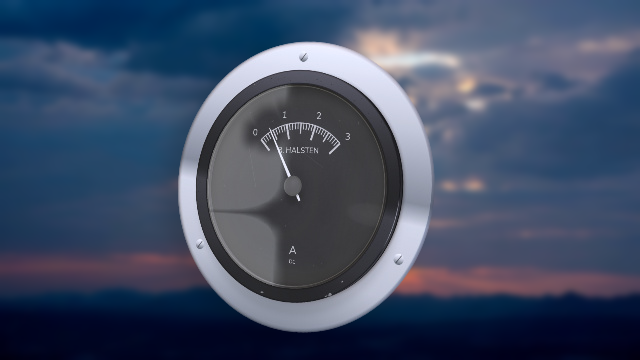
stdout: 0.5
